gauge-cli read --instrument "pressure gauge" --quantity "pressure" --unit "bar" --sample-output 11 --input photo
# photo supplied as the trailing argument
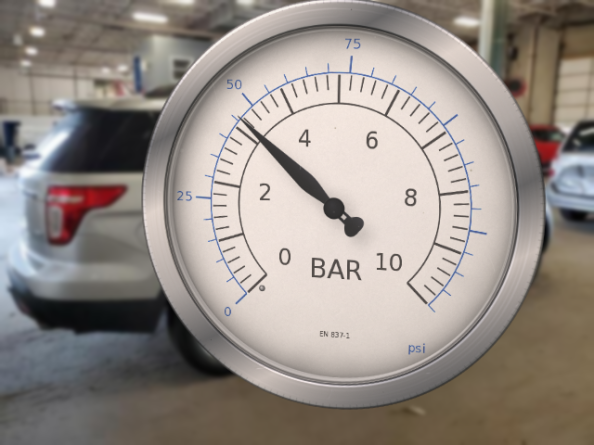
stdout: 3.2
